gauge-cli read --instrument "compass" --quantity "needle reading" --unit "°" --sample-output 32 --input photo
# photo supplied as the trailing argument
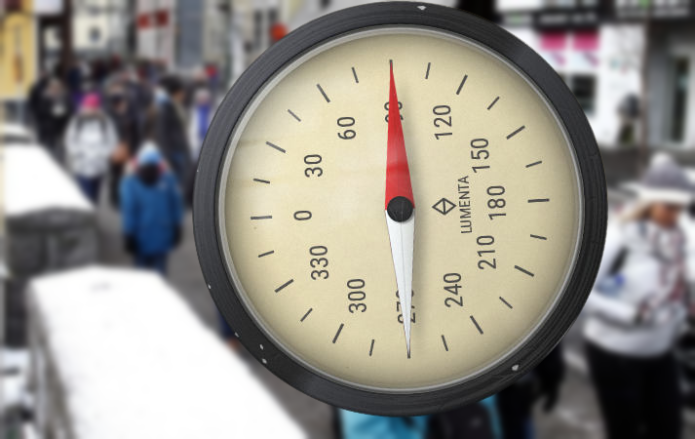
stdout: 90
